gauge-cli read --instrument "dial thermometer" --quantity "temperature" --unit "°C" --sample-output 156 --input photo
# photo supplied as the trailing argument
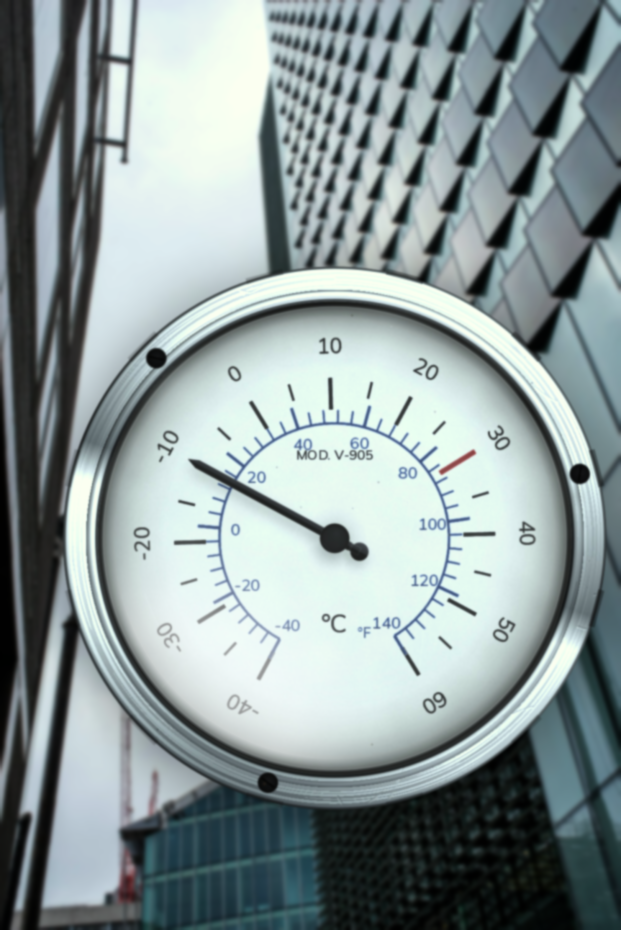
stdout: -10
